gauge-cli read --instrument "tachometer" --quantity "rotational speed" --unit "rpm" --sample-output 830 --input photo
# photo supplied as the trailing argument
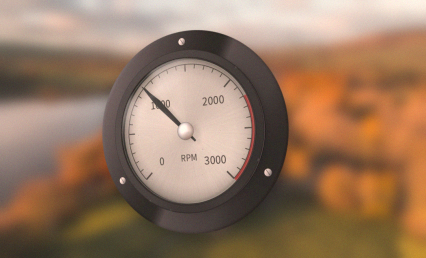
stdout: 1000
